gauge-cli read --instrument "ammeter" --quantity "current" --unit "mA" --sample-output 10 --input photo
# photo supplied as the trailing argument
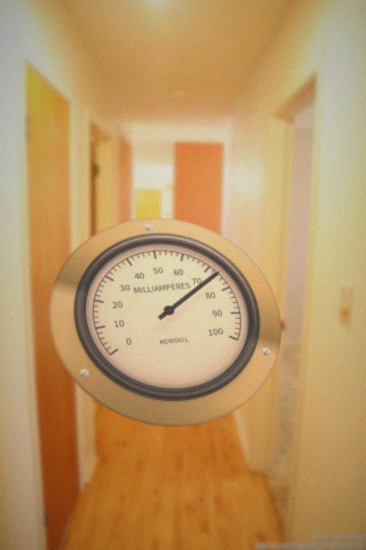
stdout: 74
